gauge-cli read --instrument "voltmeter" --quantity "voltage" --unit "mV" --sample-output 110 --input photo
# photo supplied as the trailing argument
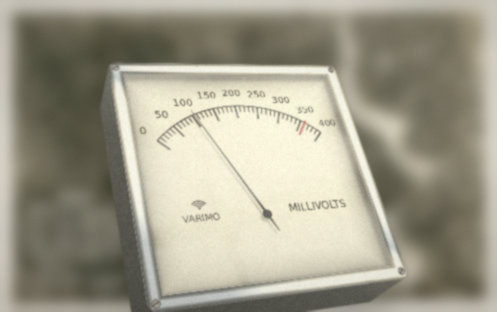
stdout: 100
